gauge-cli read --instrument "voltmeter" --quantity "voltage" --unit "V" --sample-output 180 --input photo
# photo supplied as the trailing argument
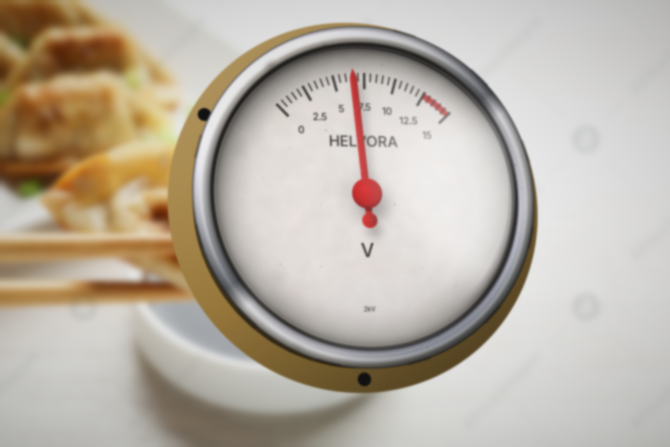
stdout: 6.5
